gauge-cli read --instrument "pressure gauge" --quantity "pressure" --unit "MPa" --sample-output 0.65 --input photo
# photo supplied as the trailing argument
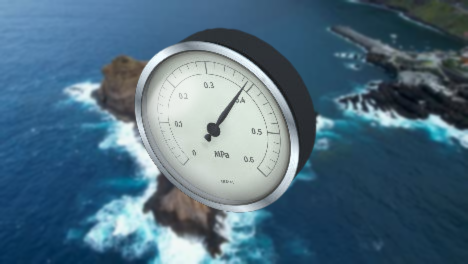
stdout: 0.39
